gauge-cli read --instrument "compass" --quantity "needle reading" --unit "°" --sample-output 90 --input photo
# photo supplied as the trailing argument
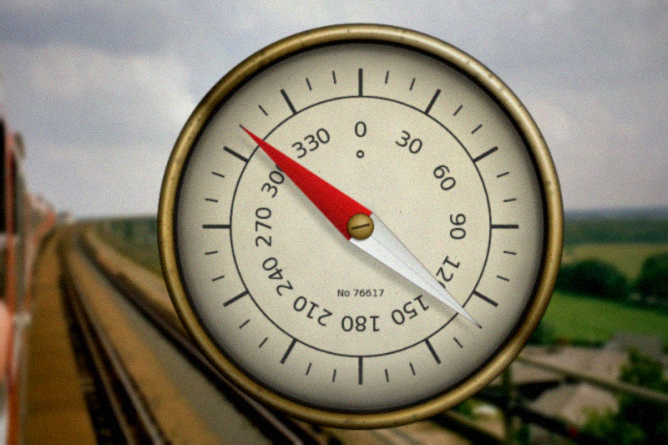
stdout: 310
